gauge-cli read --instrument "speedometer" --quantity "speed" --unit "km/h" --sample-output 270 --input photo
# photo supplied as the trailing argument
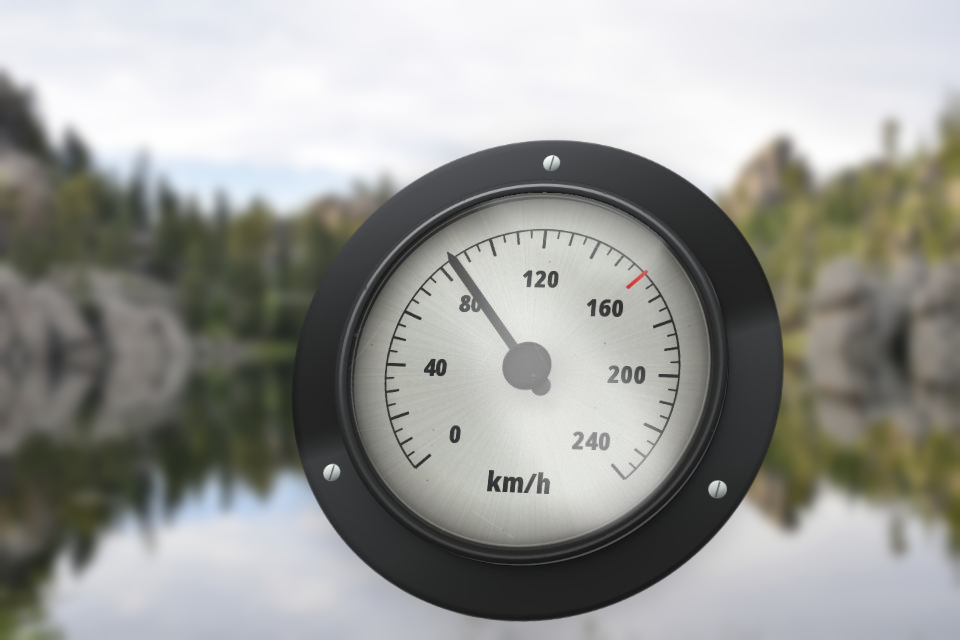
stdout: 85
